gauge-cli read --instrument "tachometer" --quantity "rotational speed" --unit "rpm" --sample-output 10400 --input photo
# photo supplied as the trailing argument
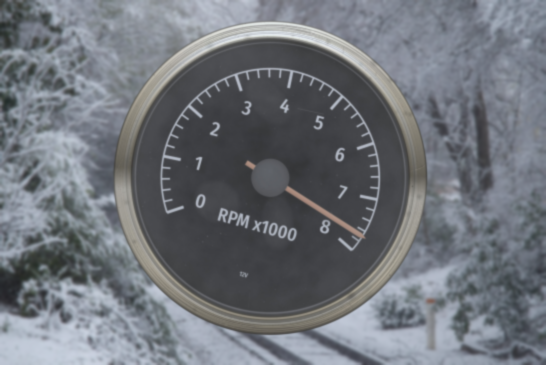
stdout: 7700
